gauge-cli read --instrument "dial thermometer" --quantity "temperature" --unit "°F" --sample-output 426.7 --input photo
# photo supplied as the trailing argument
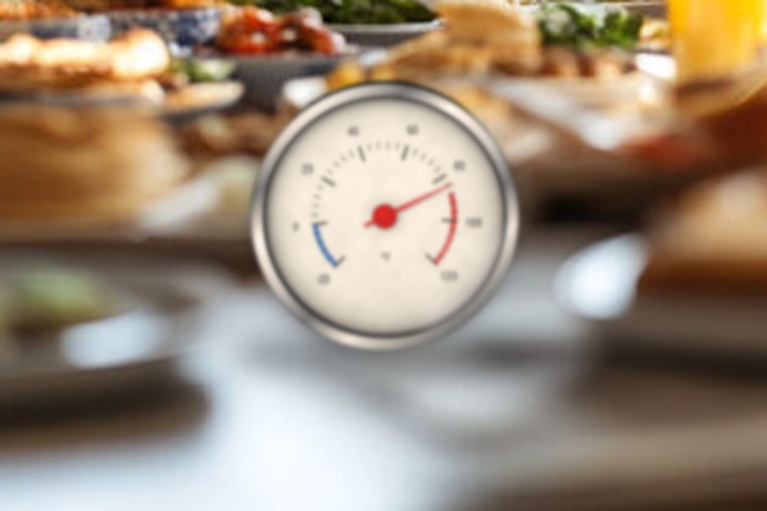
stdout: 84
